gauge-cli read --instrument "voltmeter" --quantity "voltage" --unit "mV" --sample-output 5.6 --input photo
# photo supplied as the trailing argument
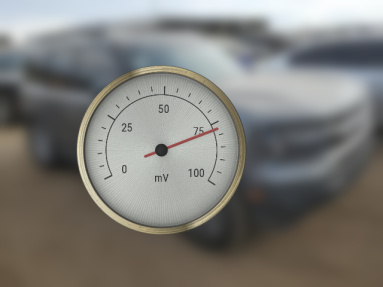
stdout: 77.5
